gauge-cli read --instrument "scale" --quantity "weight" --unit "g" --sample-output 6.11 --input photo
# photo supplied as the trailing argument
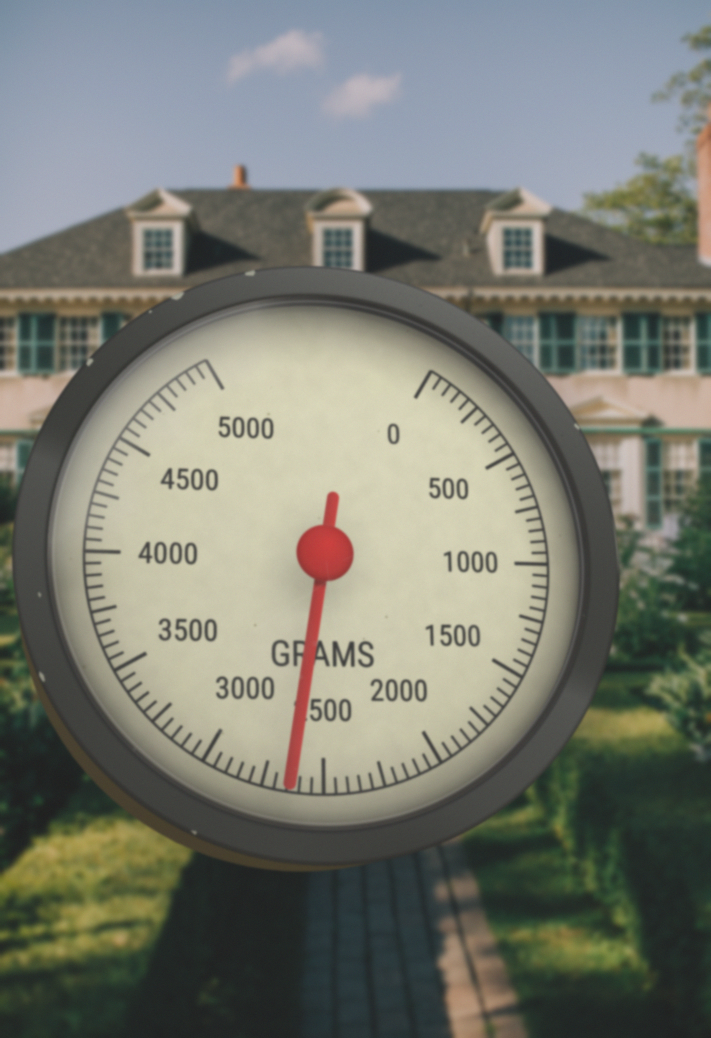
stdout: 2650
